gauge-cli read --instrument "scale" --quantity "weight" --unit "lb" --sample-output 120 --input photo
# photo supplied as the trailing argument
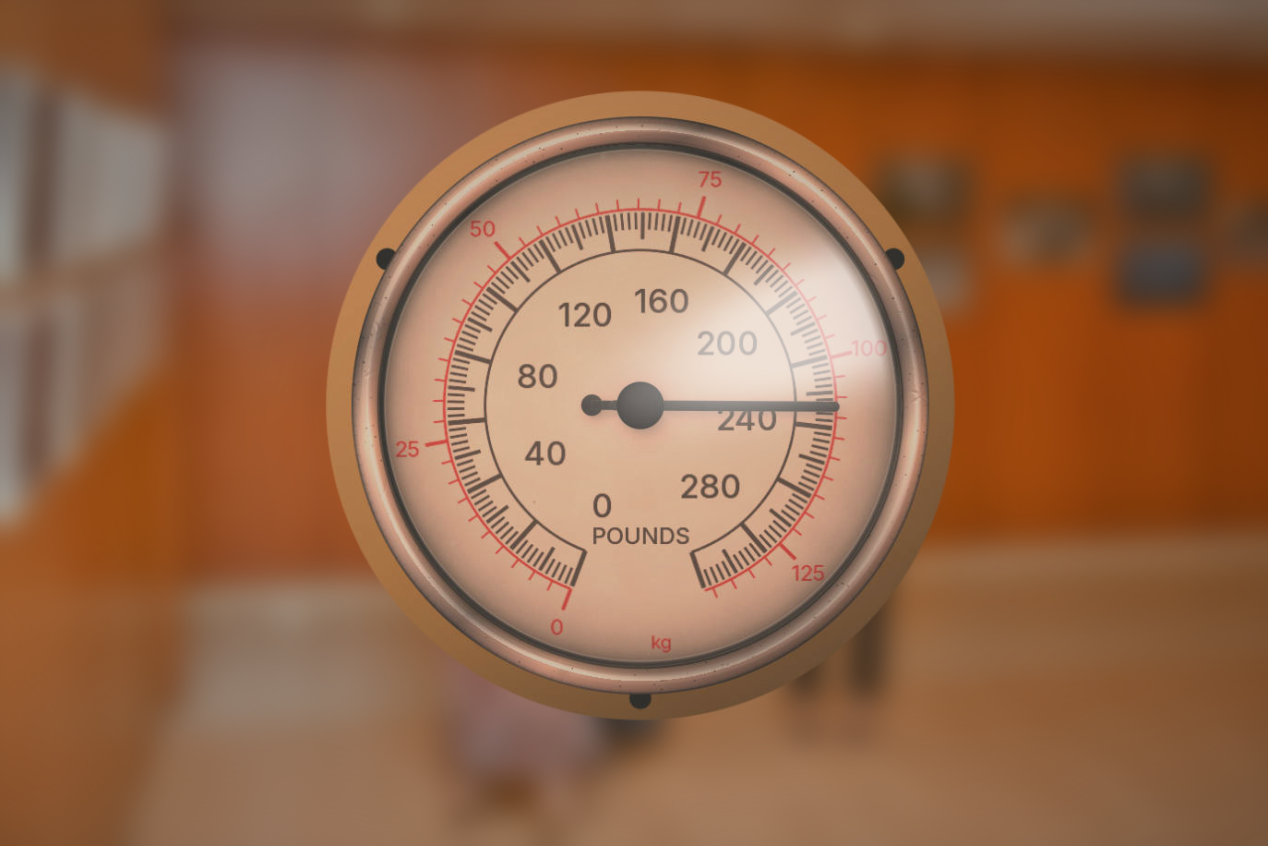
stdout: 234
